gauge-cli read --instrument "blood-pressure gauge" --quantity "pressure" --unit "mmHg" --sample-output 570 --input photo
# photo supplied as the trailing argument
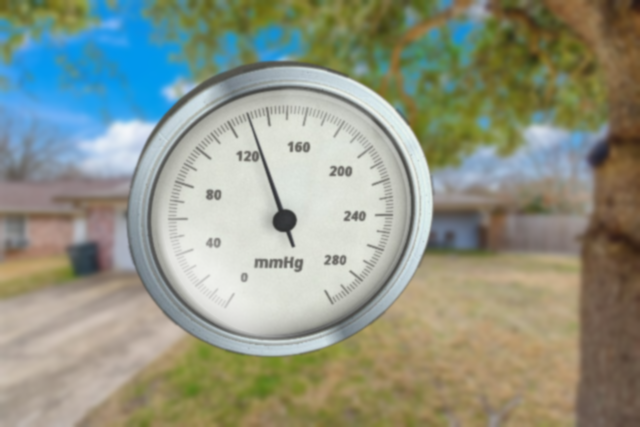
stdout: 130
